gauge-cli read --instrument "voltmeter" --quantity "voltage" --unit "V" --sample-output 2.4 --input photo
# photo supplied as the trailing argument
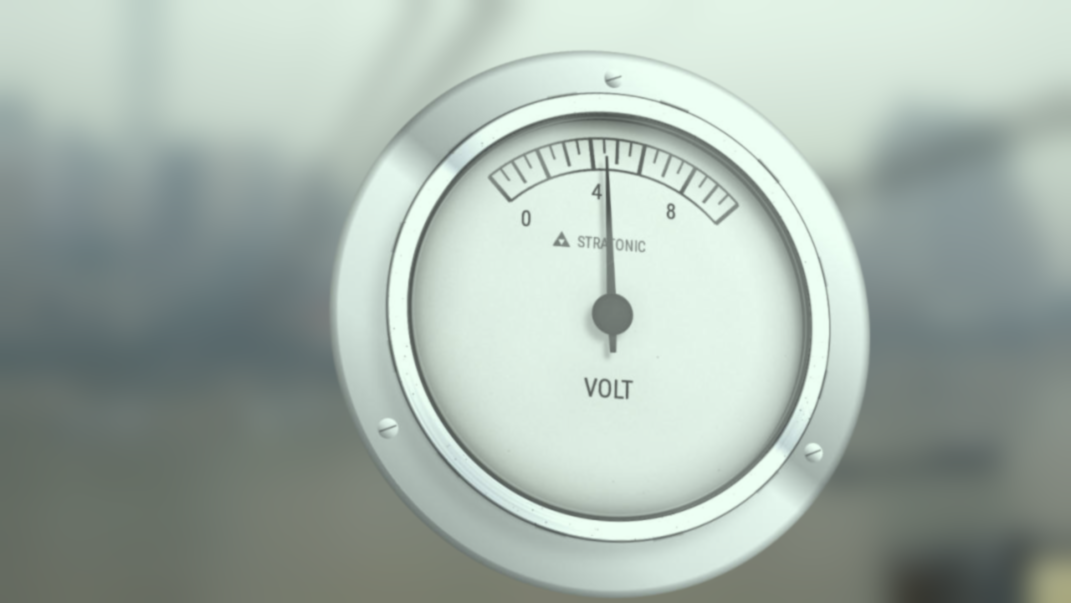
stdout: 4.5
